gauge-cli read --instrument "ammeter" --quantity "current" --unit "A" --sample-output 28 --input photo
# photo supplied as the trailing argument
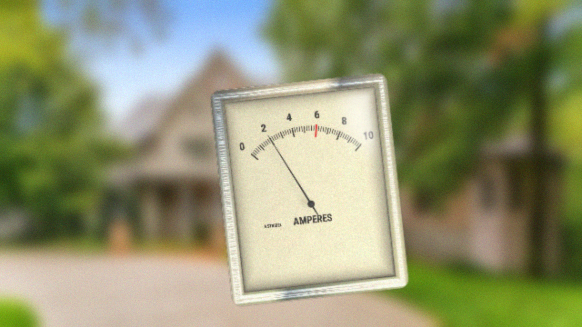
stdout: 2
